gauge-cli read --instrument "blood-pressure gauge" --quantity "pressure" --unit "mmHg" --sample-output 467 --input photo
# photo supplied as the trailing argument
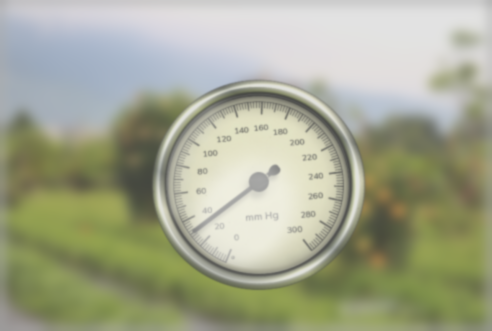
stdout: 30
